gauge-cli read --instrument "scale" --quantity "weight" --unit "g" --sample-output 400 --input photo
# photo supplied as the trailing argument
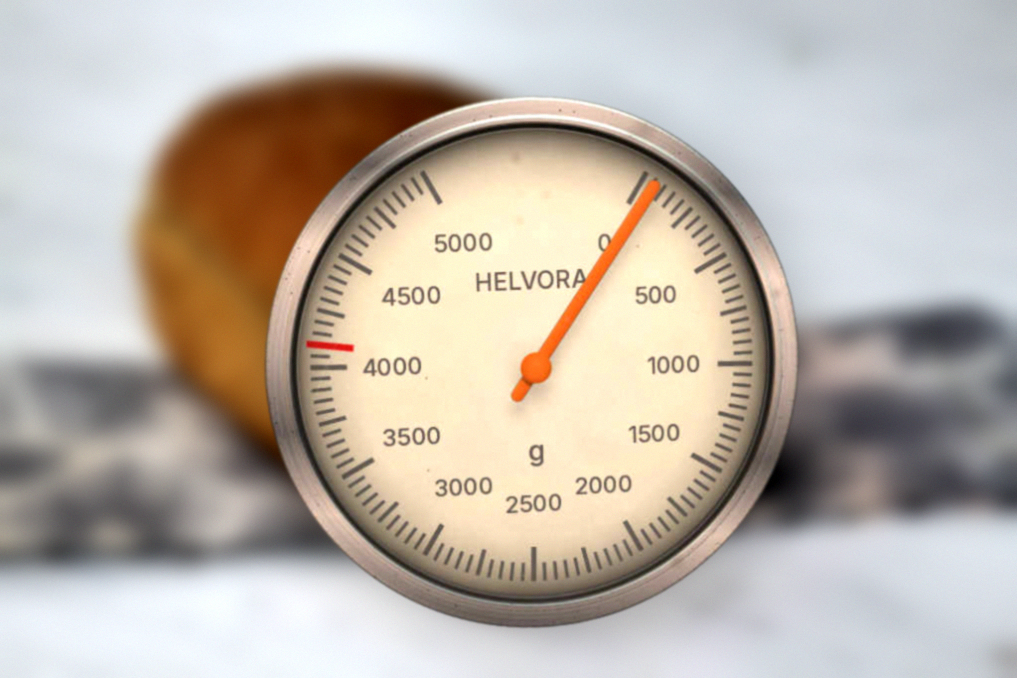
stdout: 50
